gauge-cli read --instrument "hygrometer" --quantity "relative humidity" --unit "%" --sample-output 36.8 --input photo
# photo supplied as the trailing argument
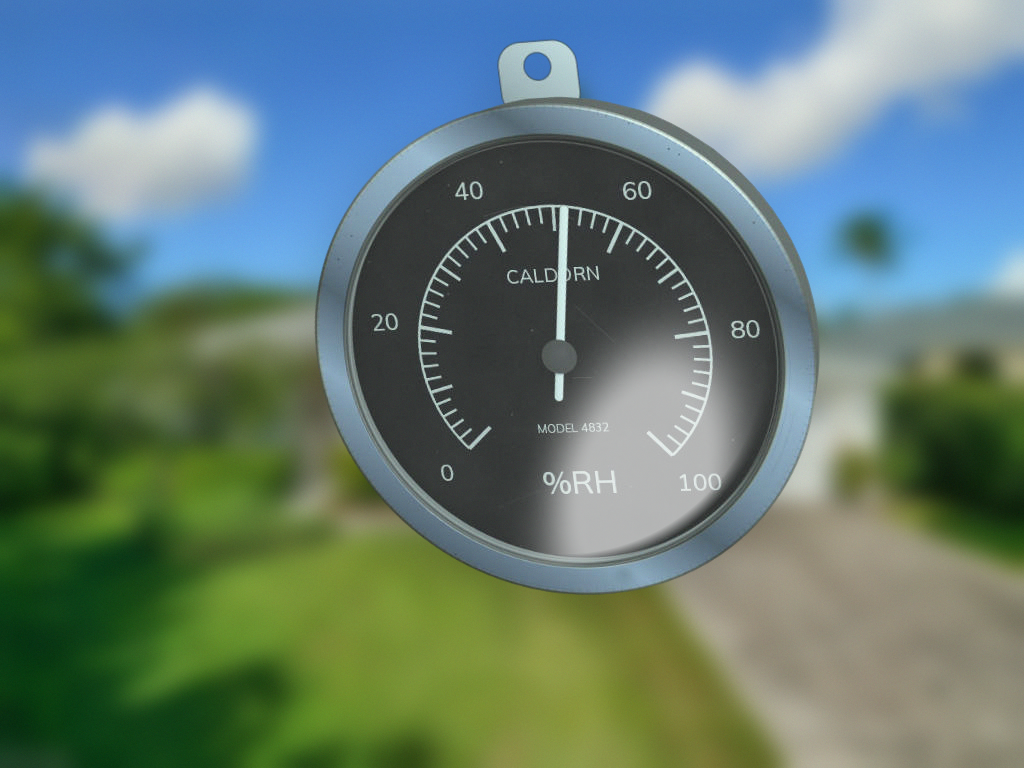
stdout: 52
